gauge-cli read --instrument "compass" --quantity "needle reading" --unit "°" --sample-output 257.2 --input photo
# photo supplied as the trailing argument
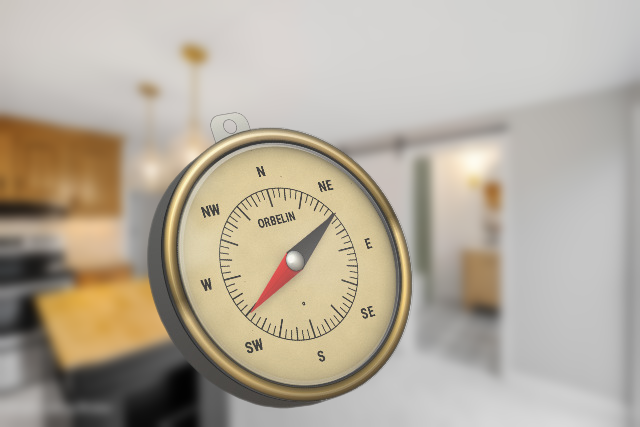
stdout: 240
